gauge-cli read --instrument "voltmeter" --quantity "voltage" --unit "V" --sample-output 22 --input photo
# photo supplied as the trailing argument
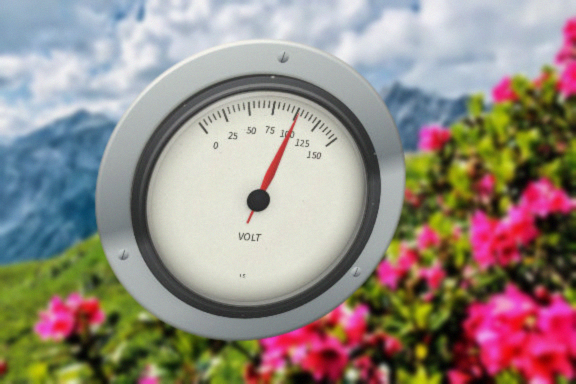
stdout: 100
